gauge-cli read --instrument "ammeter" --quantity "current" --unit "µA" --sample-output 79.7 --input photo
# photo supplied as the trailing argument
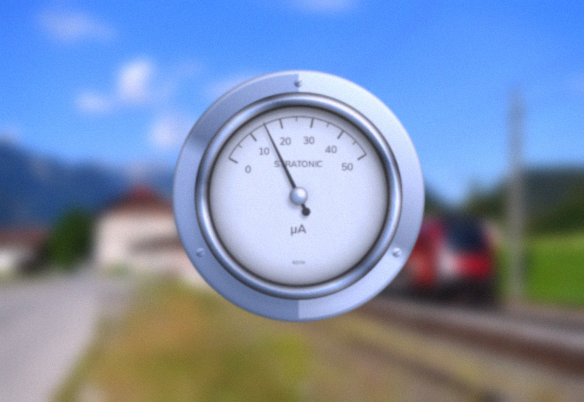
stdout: 15
